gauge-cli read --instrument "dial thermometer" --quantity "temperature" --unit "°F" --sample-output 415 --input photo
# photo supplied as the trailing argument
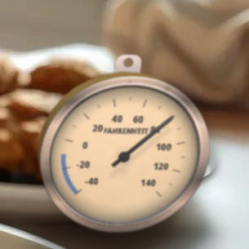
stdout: 80
